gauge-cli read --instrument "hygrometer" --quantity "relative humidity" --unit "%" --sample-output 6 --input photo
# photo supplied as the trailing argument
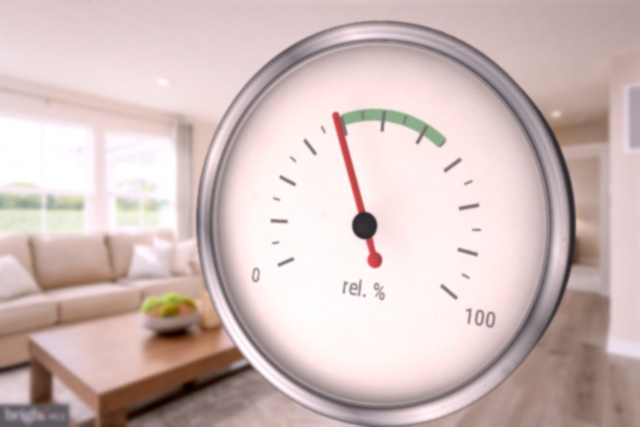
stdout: 40
